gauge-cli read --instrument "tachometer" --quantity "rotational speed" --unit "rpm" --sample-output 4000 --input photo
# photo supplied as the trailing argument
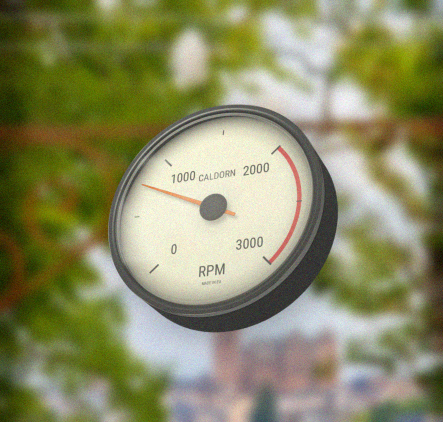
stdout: 750
